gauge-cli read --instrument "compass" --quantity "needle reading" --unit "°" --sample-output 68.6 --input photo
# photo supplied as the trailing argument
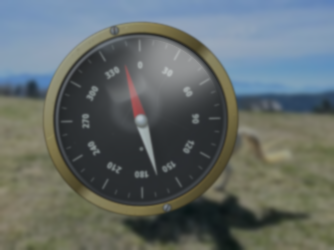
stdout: 345
